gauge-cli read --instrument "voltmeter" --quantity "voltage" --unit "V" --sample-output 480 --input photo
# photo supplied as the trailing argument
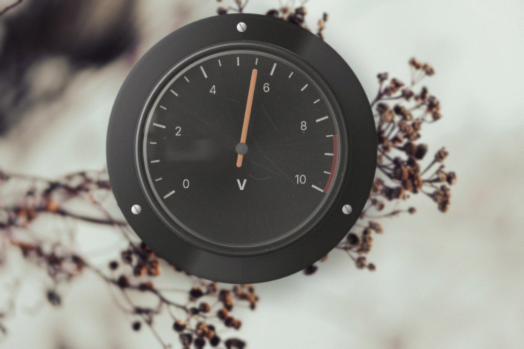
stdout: 5.5
